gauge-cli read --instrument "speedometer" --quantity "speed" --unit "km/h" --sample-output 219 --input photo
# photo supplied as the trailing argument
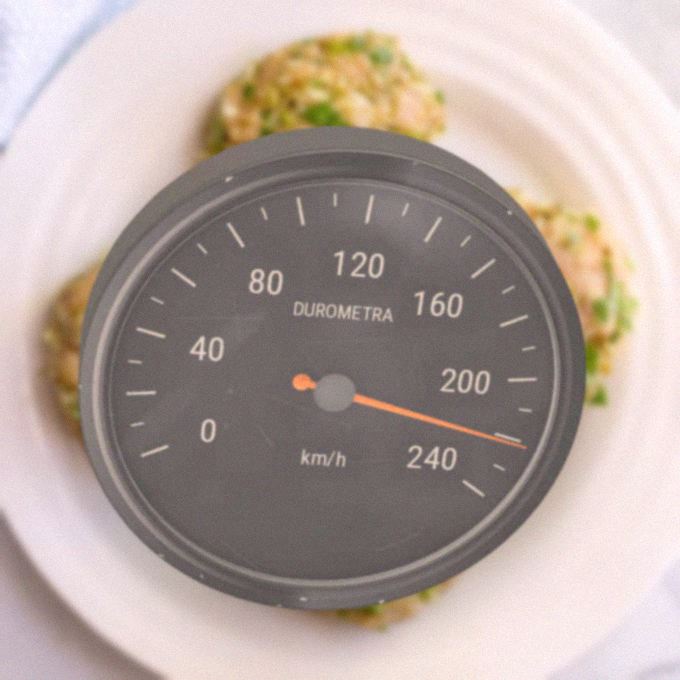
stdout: 220
